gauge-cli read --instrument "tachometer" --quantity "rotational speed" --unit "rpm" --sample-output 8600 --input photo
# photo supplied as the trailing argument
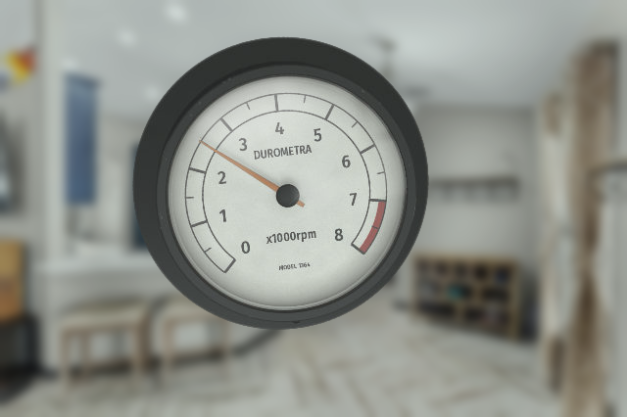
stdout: 2500
